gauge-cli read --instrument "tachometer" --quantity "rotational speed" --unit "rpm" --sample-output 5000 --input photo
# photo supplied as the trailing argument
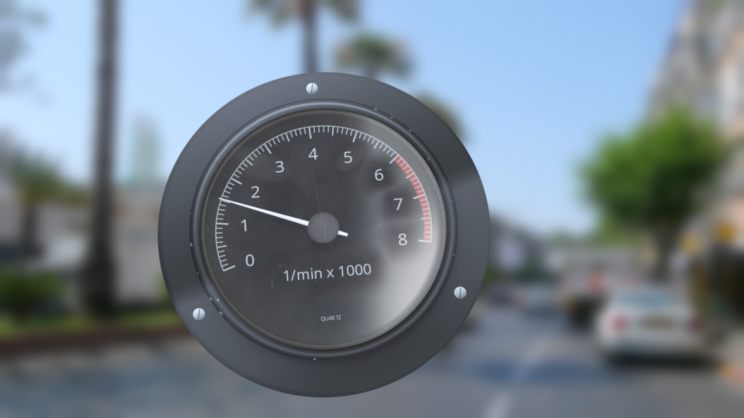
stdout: 1500
